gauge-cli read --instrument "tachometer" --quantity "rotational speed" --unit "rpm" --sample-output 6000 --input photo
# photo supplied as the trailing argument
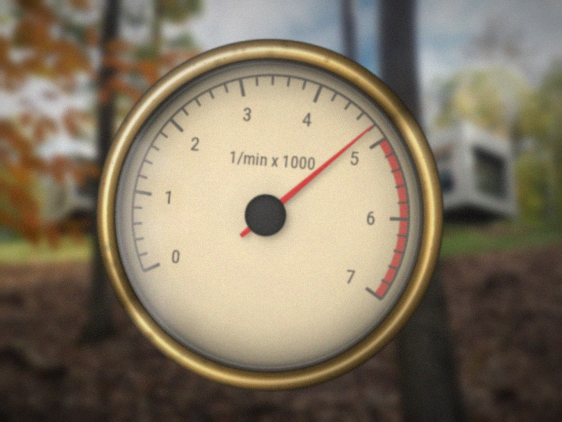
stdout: 4800
